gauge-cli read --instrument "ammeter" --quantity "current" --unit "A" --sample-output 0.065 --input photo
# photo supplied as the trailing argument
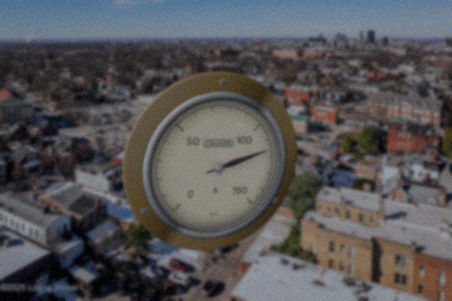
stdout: 115
